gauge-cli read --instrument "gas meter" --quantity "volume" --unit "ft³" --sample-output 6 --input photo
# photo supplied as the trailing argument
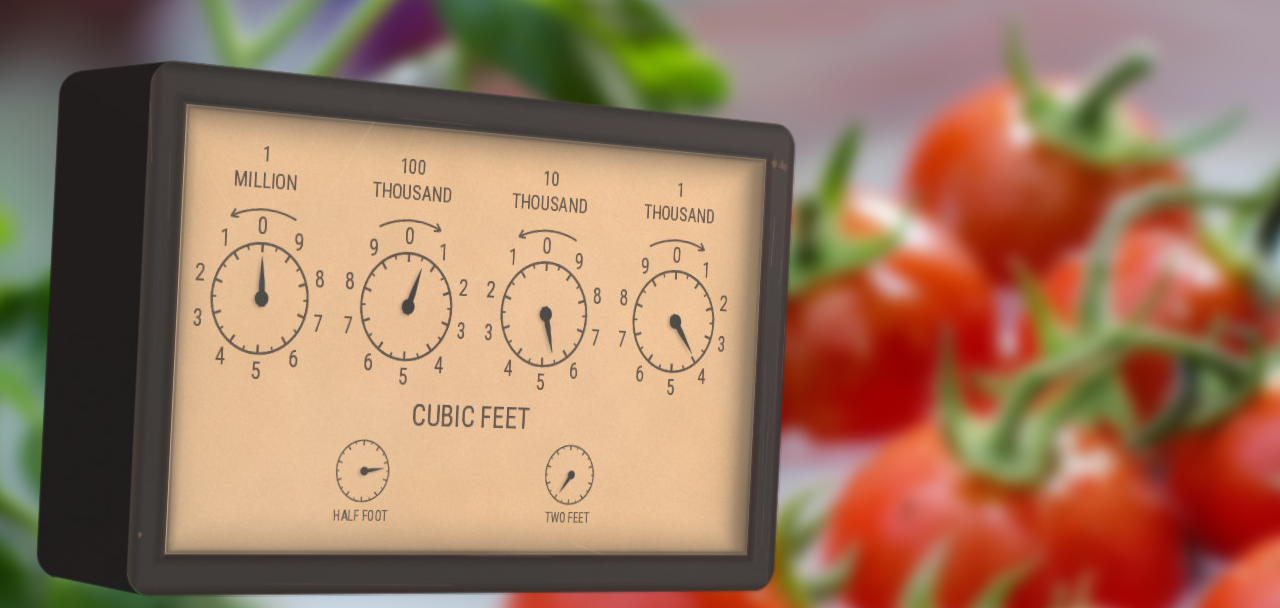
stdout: 5400
